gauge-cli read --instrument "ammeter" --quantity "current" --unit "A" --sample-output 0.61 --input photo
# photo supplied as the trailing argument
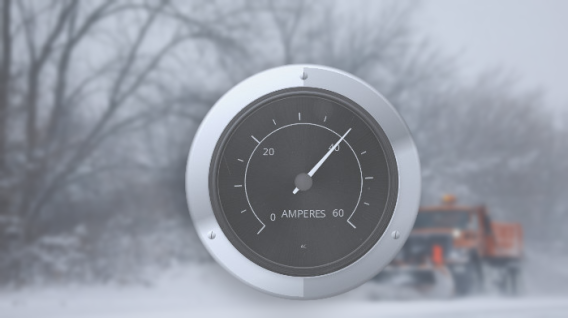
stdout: 40
